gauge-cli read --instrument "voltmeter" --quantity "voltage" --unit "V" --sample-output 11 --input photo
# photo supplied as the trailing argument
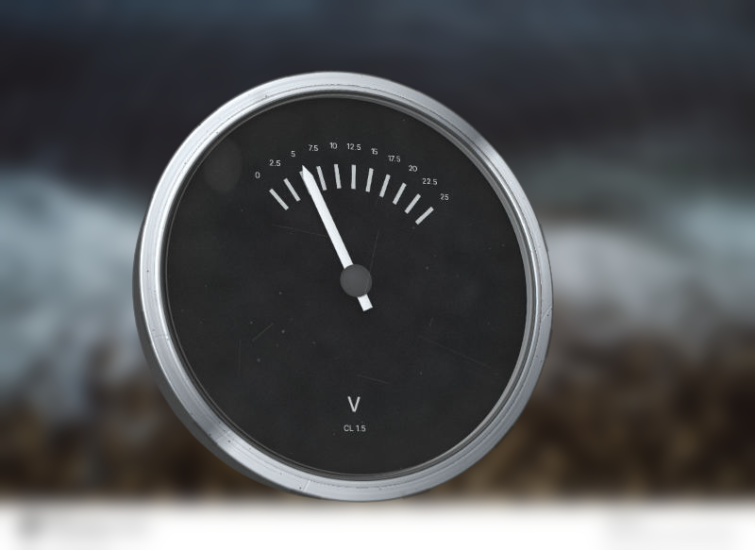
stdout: 5
